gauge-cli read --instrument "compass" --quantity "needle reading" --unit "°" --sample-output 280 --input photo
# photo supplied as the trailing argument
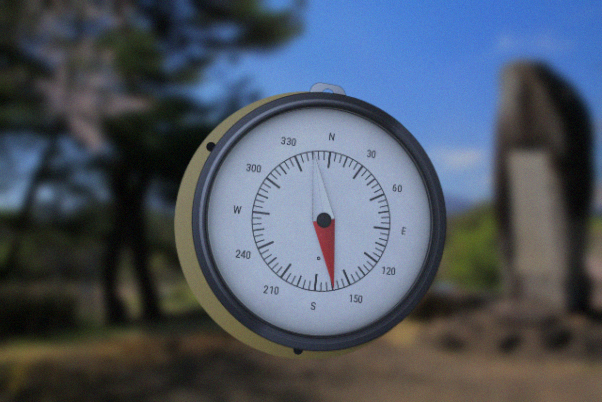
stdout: 165
